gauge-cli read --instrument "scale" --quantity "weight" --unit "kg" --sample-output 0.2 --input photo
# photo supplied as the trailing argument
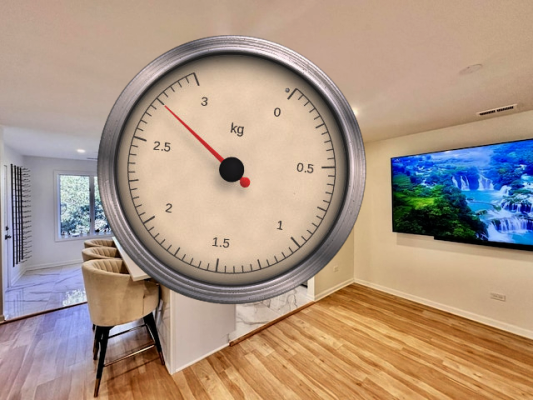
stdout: 2.75
